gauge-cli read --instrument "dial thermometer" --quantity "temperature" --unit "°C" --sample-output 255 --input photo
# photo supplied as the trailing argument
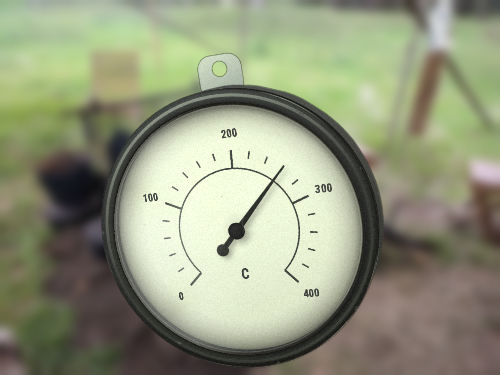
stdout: 260
